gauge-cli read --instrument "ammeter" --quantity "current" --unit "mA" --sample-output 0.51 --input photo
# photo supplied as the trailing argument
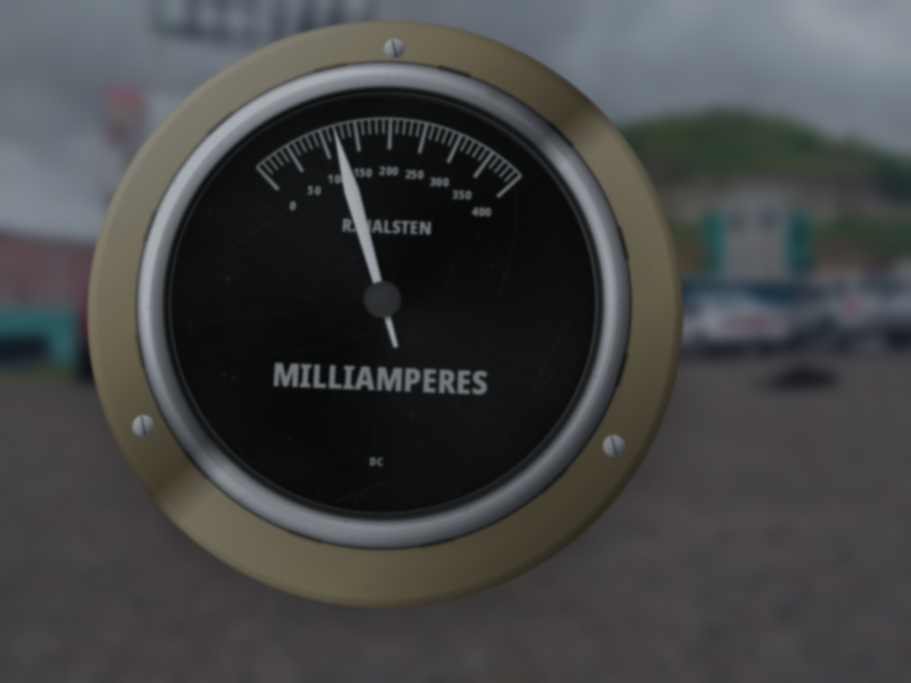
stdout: 120
